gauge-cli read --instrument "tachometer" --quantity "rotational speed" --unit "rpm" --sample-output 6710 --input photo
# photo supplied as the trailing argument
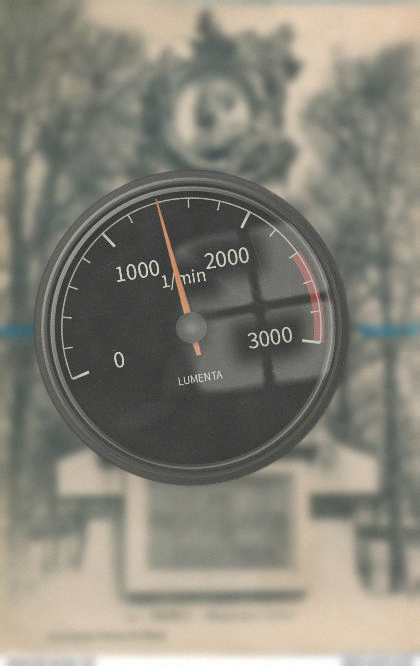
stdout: 1400
